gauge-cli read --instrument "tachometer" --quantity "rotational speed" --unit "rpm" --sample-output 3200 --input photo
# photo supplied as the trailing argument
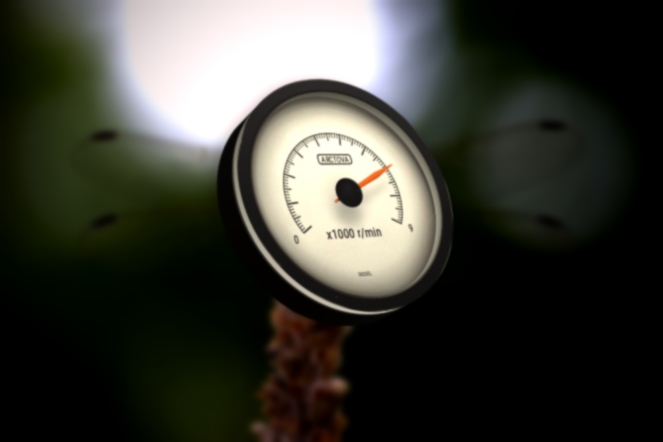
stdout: 7000
